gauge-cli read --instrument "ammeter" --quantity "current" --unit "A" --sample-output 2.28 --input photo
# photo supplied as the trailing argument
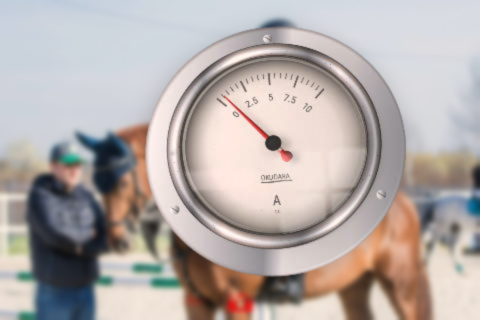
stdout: 0.5
